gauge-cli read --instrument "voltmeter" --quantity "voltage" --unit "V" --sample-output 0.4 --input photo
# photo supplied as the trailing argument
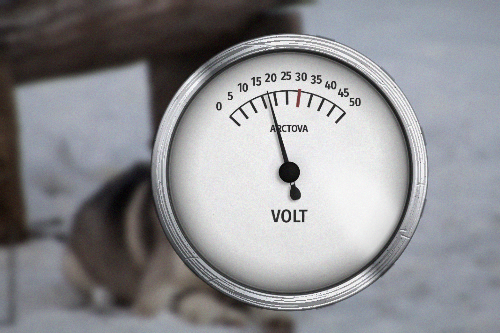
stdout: 17.5
